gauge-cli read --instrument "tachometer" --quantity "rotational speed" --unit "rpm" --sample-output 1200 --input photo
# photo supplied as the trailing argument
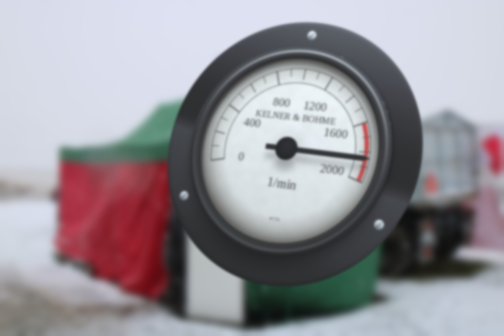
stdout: 1850
